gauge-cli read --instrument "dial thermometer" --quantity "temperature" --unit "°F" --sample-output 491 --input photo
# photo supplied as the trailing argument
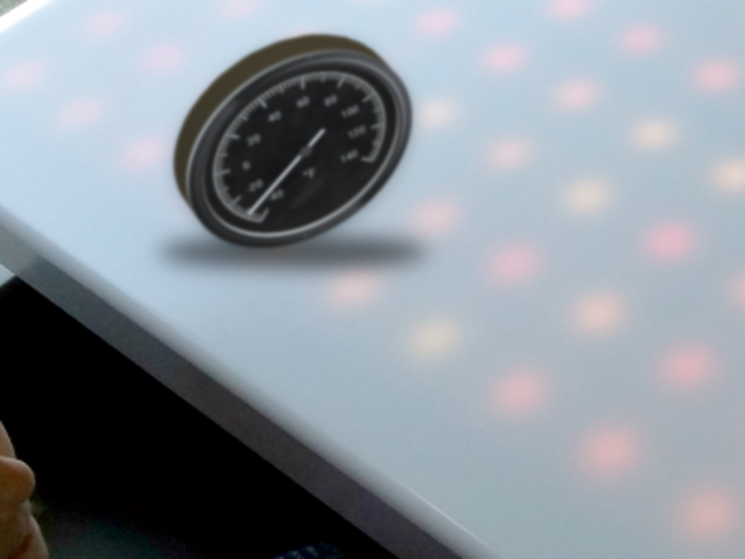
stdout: -30
